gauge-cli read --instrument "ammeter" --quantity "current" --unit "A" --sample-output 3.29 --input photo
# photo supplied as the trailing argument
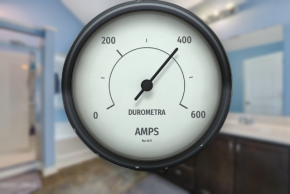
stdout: 400
